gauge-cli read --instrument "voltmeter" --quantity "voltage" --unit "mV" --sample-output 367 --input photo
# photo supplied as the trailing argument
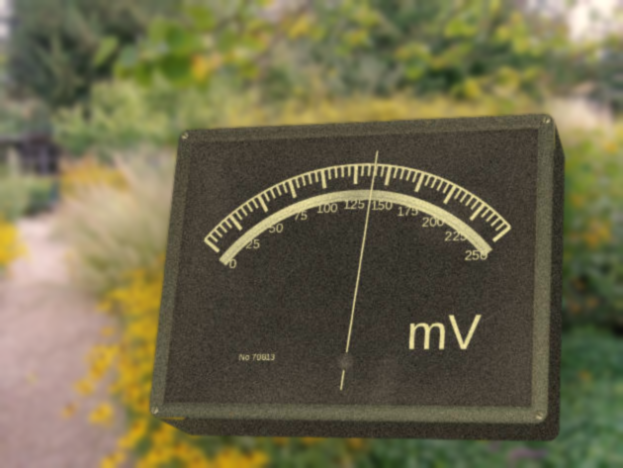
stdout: 140
